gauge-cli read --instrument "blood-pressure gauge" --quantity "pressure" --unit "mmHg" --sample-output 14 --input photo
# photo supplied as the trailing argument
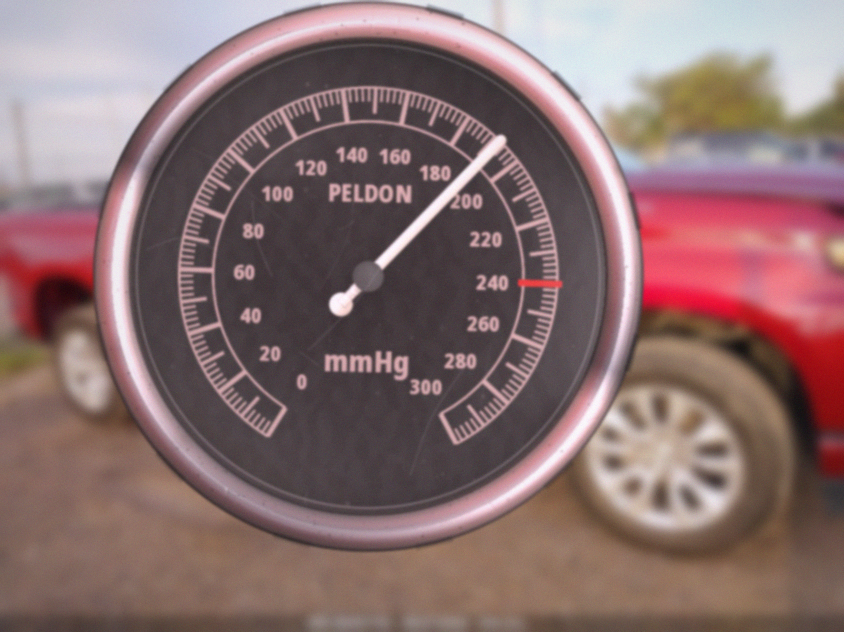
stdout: 192
